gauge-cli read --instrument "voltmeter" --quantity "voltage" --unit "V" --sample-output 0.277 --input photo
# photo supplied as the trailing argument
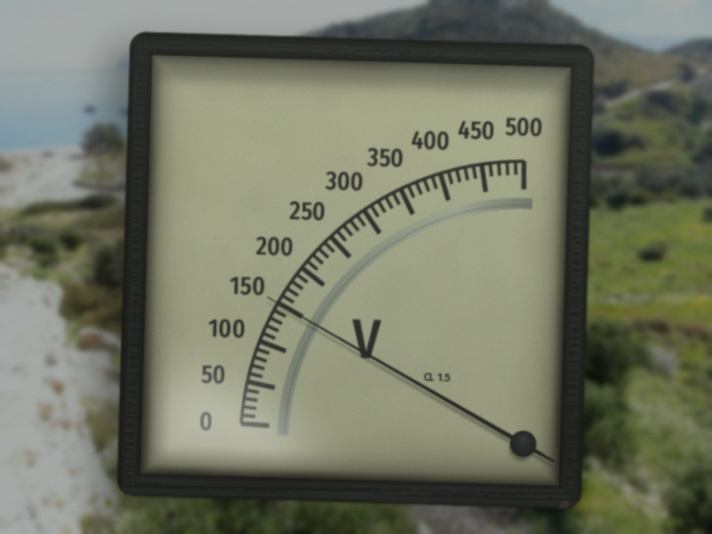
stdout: 150
